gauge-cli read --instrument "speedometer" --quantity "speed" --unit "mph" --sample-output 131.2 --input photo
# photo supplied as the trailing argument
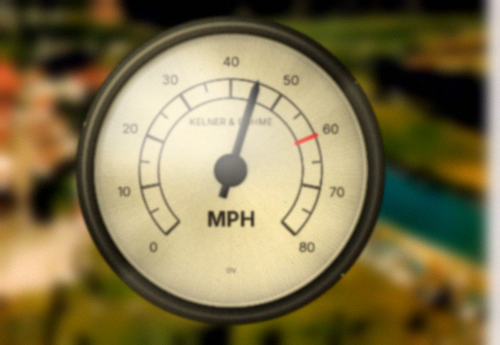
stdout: 45
